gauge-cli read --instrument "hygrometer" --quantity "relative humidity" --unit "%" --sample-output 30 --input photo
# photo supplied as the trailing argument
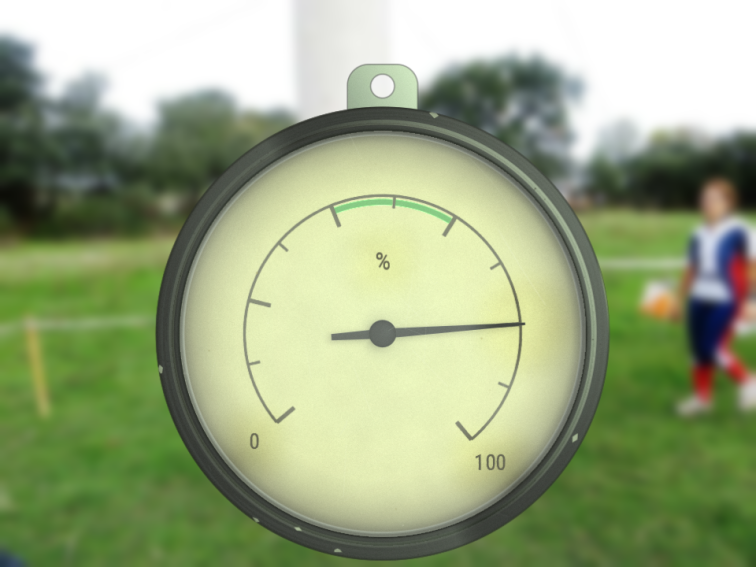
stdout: 80
